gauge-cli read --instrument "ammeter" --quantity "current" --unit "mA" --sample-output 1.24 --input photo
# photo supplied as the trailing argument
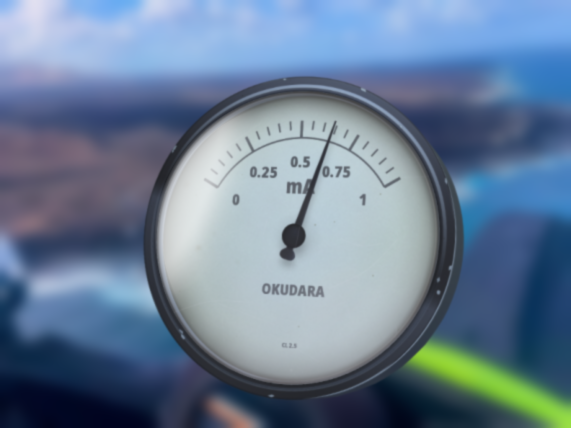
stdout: 0.65
